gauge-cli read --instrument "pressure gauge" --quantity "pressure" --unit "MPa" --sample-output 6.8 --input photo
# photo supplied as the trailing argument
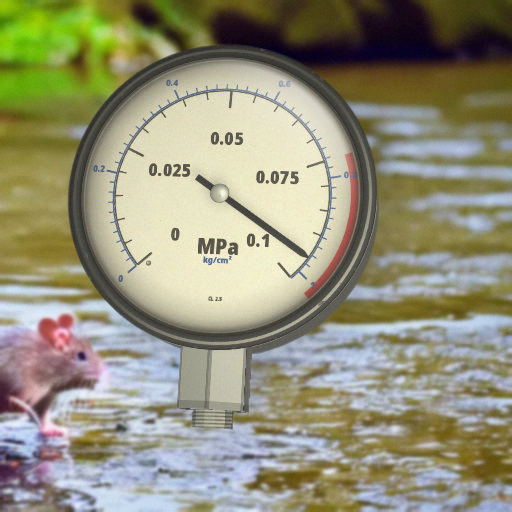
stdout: 0.095
